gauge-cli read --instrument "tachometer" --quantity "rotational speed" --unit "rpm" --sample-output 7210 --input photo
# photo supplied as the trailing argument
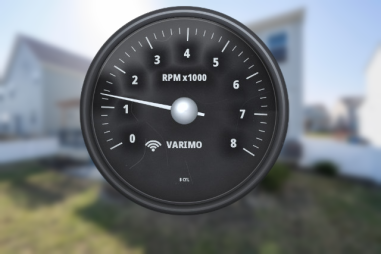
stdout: 1300
